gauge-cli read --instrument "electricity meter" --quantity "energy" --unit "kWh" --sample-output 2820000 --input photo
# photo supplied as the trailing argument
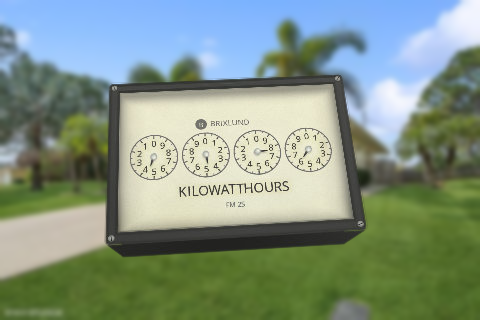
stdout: 4476
